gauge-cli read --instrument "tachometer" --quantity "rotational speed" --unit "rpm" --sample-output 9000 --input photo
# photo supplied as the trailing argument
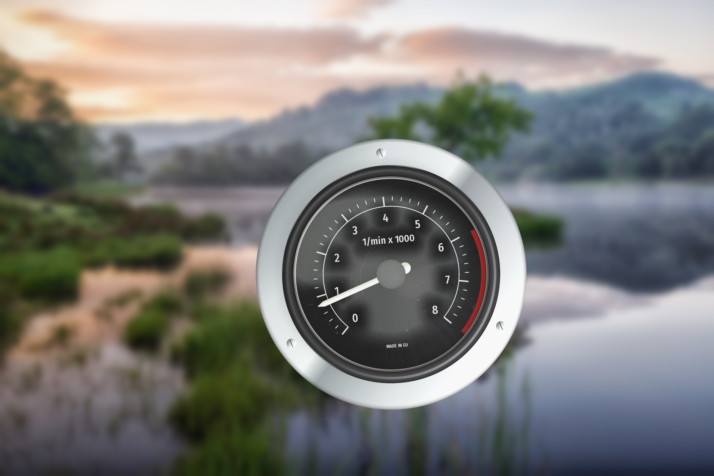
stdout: 800
